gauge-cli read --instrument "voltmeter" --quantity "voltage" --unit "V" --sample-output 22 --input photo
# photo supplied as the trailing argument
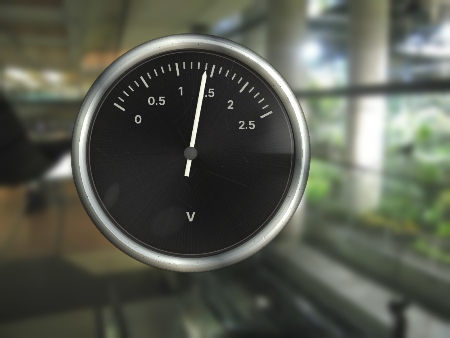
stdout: 1.4
